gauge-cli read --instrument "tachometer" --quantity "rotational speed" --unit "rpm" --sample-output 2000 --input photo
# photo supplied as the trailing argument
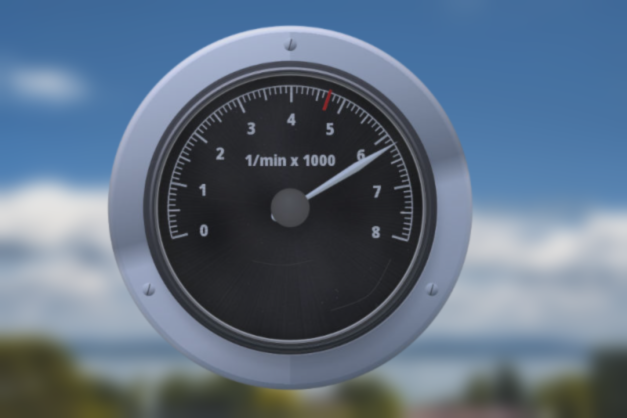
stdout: 6200
